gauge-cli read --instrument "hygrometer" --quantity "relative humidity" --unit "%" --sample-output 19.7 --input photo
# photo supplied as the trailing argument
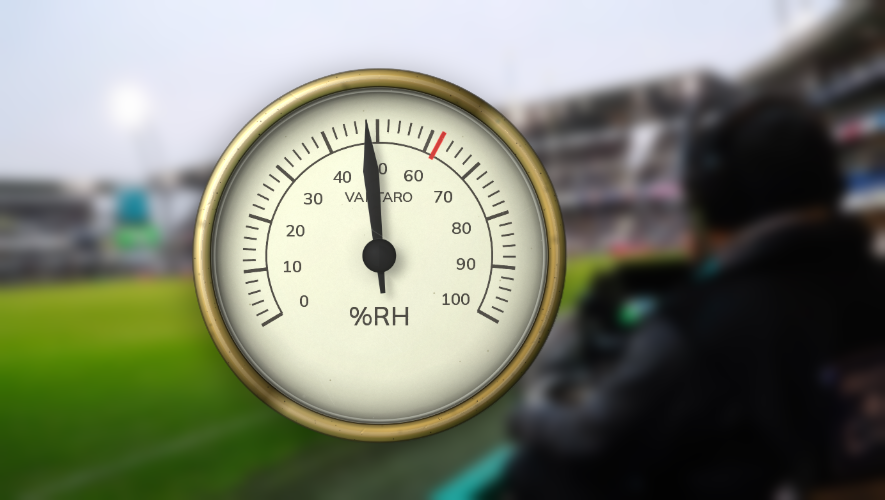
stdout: 48
